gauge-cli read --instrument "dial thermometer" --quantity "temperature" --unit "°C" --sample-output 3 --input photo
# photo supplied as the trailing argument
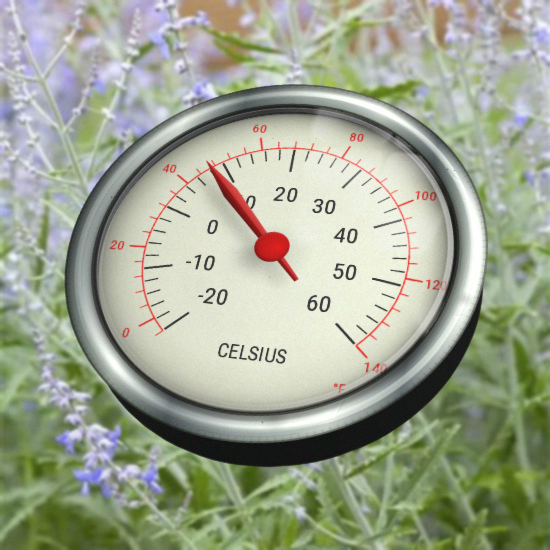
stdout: 8
